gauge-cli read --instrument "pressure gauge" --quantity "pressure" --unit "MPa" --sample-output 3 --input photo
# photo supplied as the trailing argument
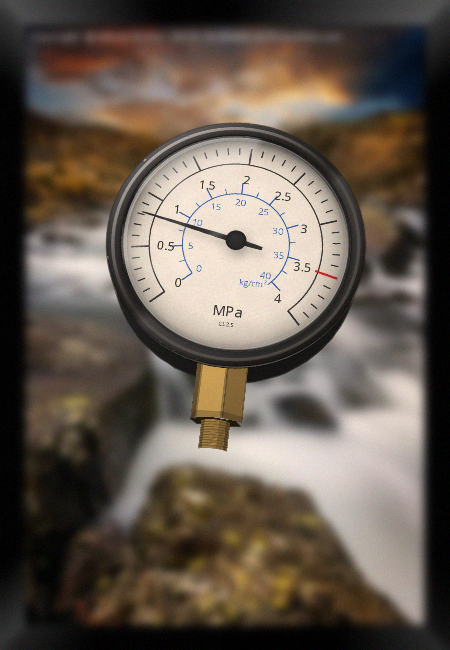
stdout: 0.8
